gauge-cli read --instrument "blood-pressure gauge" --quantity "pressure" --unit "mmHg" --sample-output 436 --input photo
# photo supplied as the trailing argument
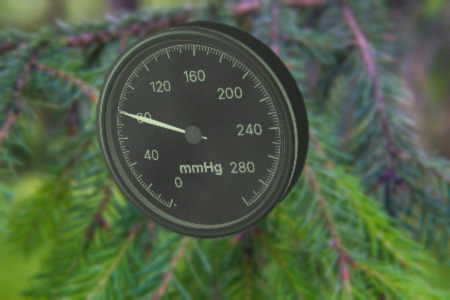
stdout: 80
